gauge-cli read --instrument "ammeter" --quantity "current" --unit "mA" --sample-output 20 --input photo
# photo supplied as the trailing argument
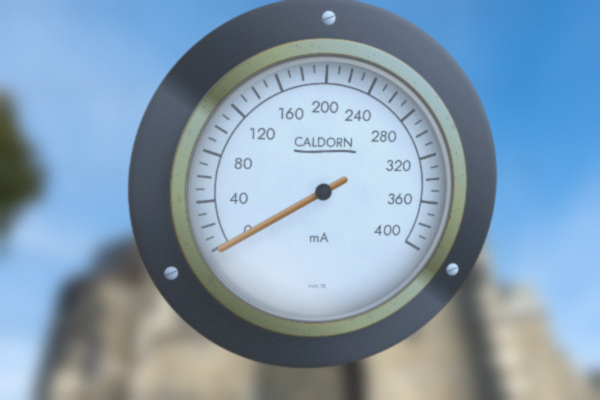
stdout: 0
